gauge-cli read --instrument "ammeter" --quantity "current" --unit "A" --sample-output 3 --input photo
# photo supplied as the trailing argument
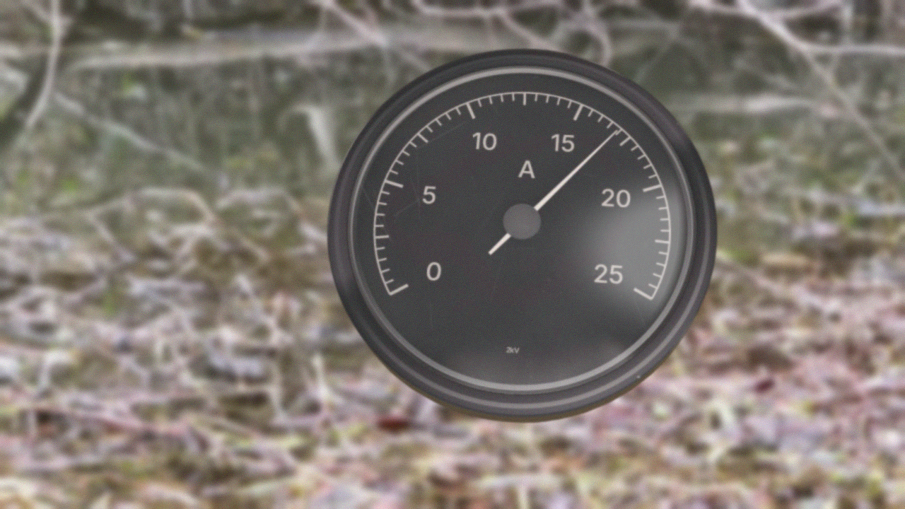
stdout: 17
